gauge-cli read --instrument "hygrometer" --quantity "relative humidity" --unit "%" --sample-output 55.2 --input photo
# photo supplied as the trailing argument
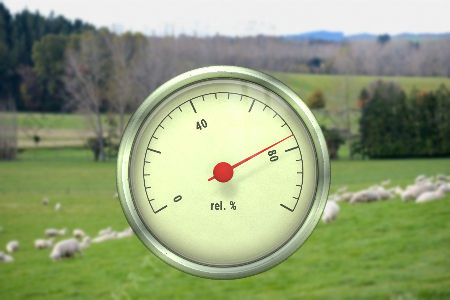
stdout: 76
